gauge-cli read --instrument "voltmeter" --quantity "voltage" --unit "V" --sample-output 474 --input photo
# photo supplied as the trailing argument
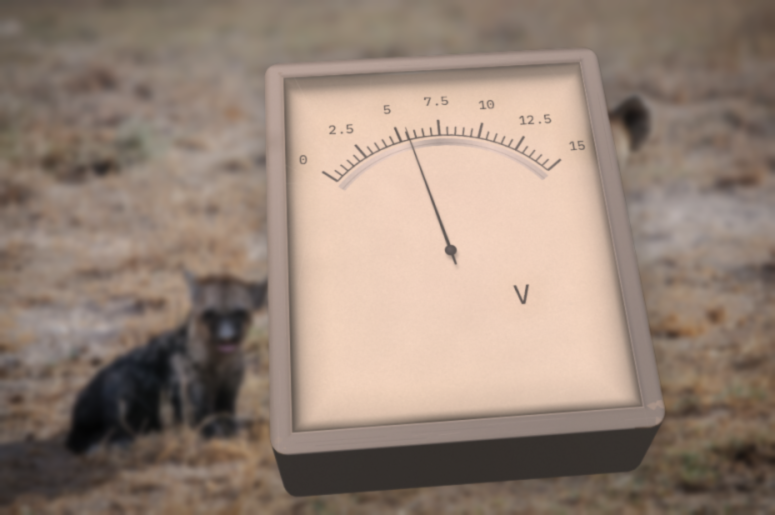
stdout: 5.5
